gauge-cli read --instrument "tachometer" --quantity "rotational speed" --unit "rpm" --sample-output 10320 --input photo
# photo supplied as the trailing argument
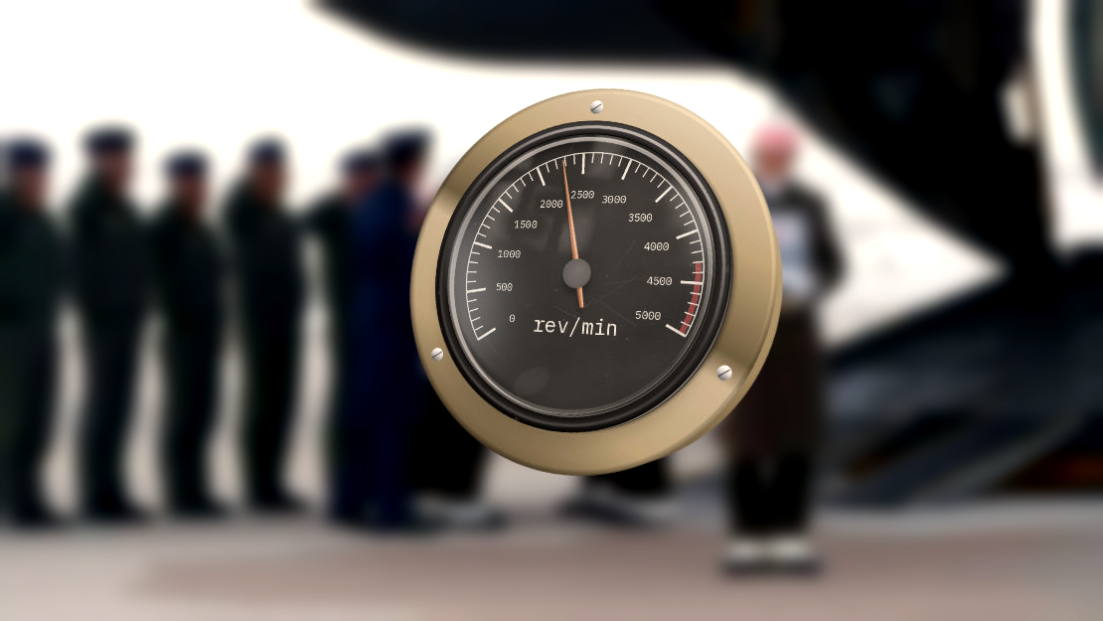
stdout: 2300
